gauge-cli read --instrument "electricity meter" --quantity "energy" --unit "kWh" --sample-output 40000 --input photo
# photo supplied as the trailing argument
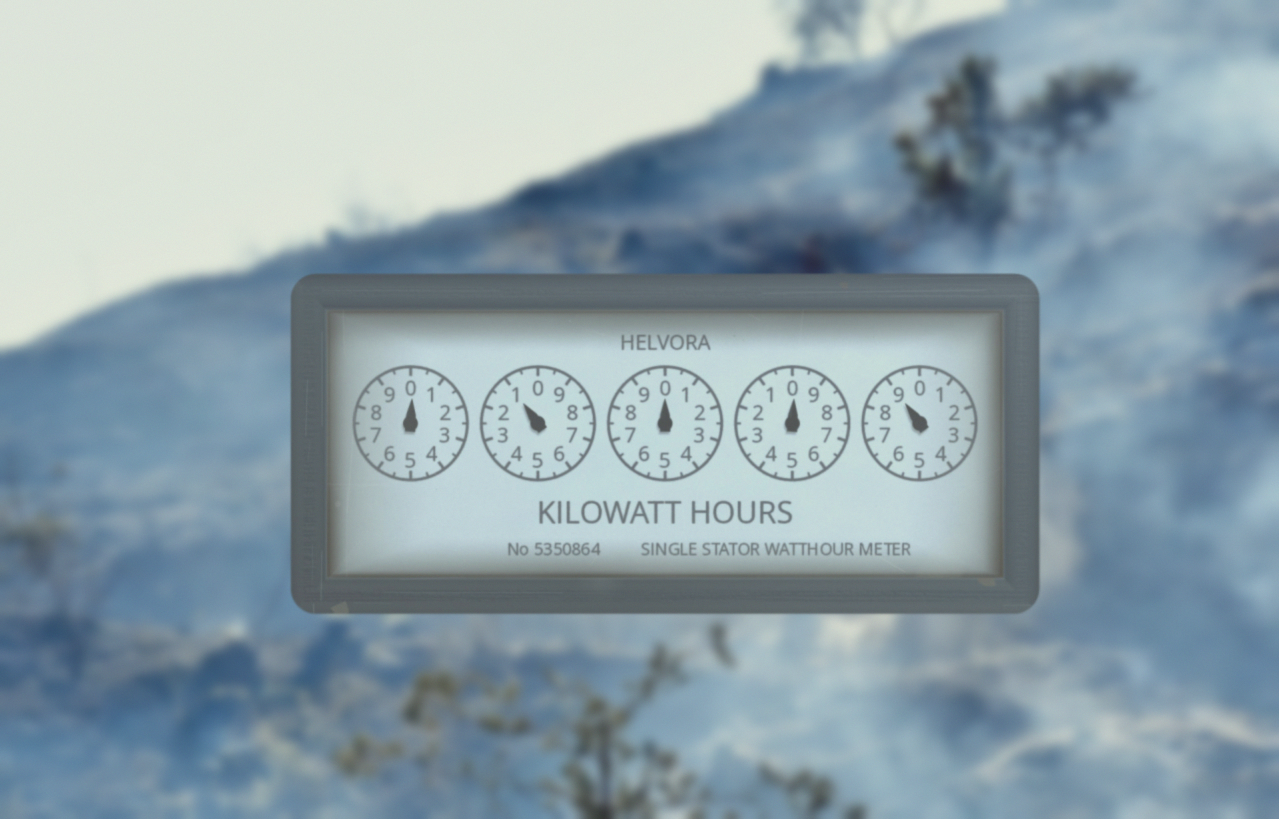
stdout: 999
